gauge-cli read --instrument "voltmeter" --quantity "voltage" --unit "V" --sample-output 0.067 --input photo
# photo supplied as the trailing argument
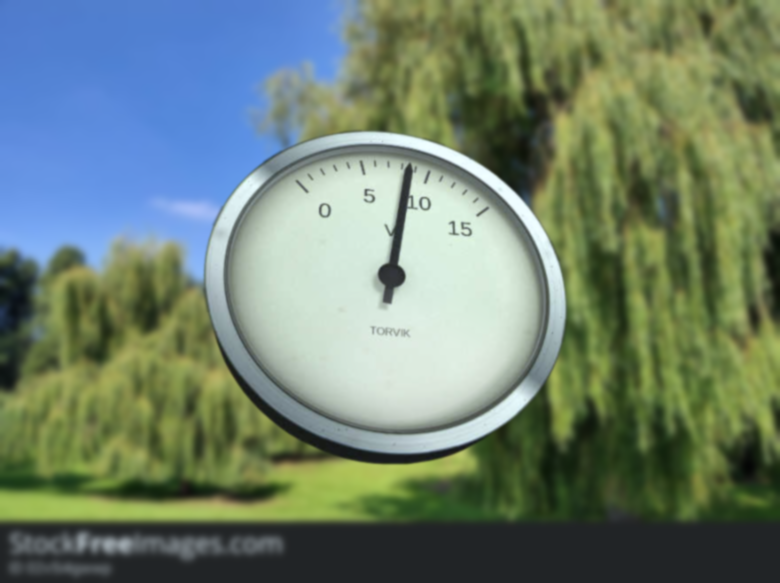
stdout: 8.5
